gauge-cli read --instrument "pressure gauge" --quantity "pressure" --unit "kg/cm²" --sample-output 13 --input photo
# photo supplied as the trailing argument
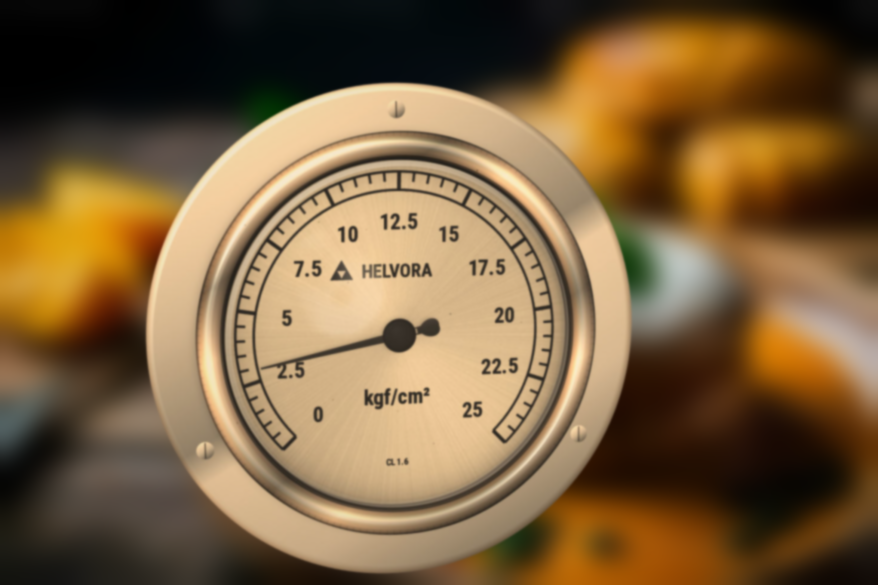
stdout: 3
